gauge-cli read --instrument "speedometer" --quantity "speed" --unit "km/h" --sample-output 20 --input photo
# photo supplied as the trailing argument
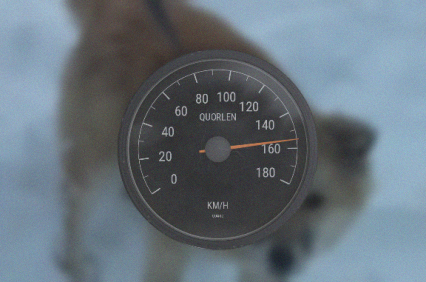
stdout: 155
